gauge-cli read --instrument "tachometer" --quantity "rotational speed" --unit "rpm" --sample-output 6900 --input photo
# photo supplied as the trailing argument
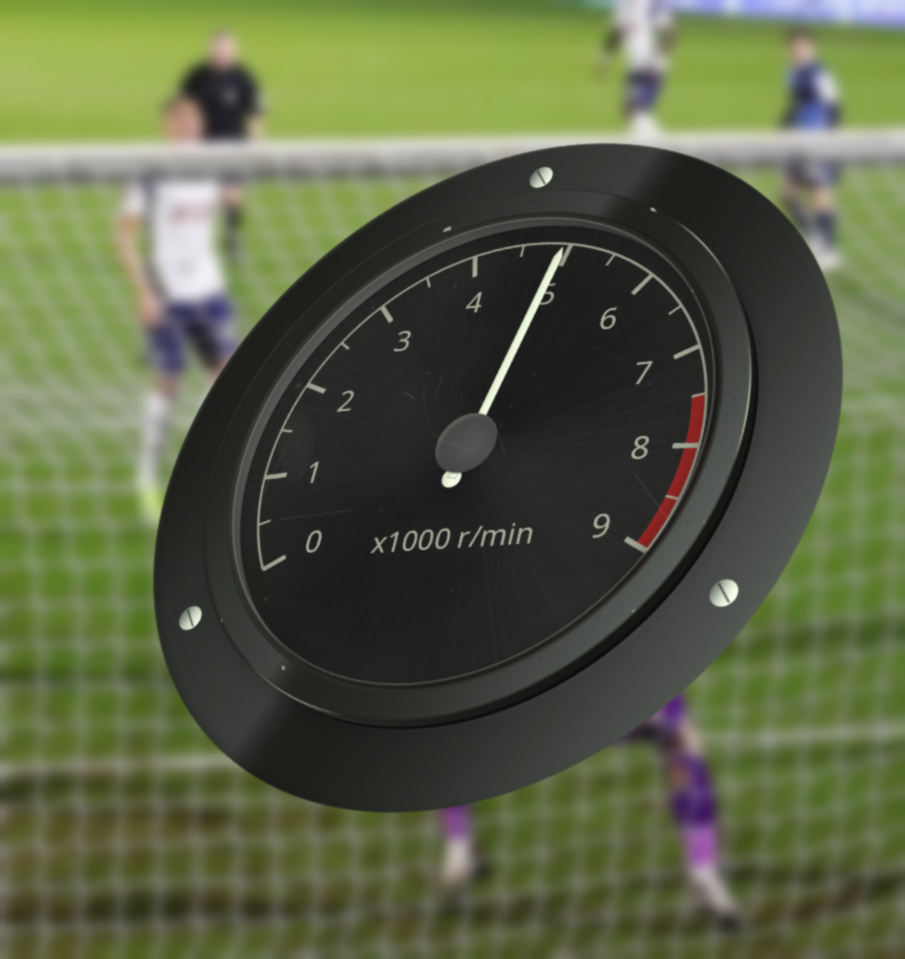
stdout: 5000
